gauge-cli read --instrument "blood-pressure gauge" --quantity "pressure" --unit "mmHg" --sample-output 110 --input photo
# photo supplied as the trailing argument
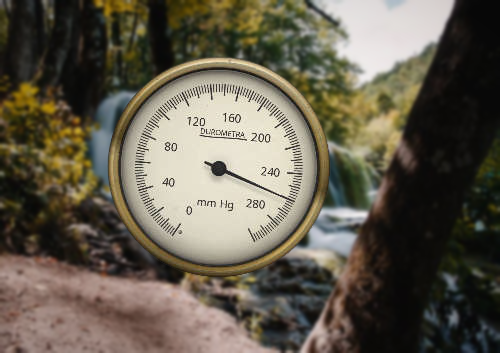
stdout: 260
